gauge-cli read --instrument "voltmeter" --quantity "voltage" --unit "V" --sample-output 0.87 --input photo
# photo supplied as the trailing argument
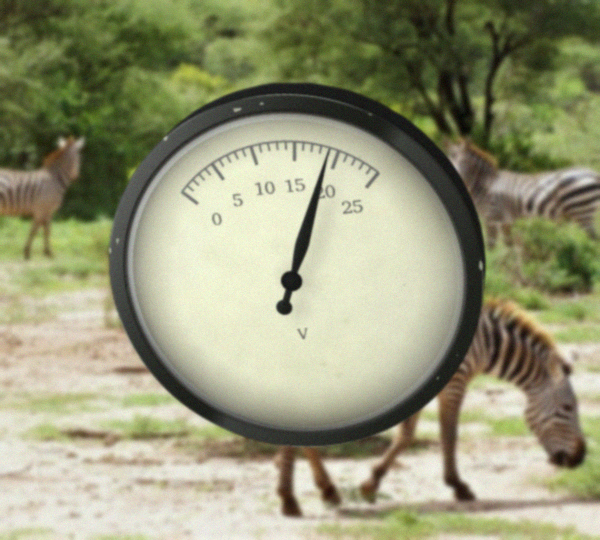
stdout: 19
